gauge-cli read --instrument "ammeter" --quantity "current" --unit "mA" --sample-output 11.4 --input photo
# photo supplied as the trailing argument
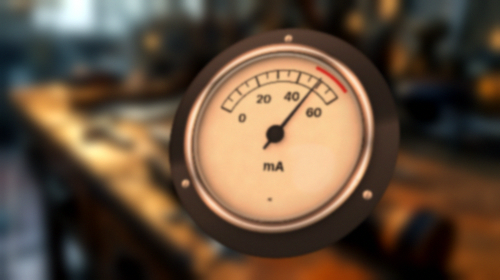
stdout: 50
